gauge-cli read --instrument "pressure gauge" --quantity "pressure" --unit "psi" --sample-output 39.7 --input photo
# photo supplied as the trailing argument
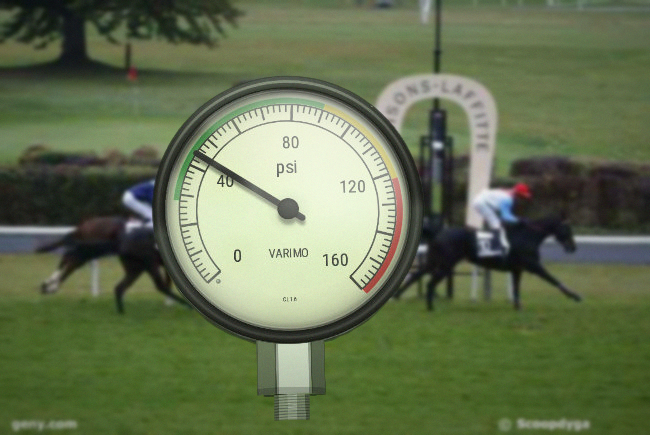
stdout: 44
